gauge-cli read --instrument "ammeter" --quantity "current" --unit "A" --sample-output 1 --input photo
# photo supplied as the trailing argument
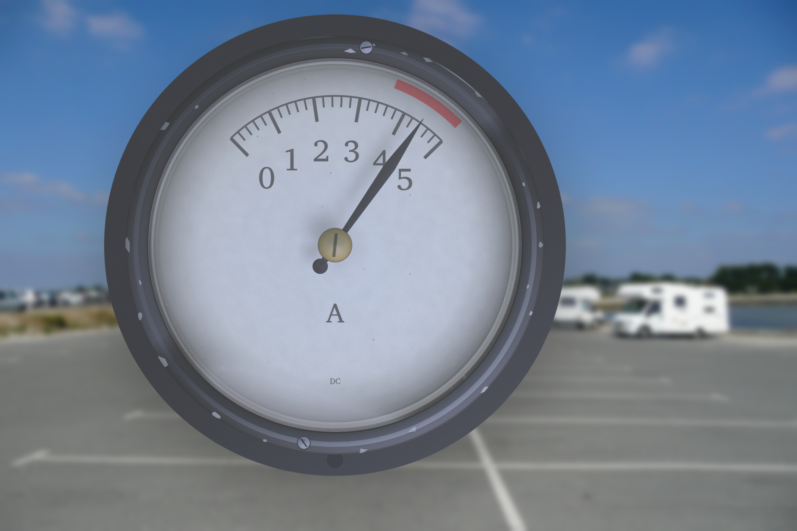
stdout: 4.4
